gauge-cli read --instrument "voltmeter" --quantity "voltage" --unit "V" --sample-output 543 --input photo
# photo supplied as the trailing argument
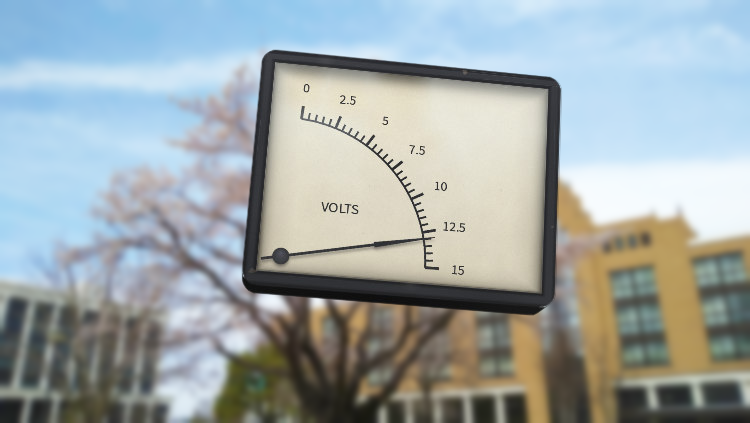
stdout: 13
